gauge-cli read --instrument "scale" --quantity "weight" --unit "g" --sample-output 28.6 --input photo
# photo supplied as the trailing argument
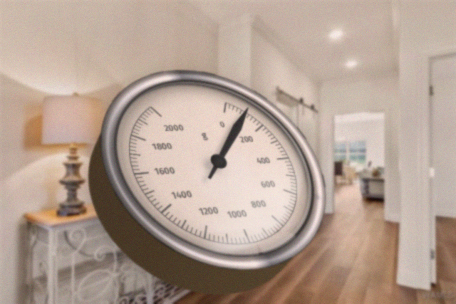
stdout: 100
